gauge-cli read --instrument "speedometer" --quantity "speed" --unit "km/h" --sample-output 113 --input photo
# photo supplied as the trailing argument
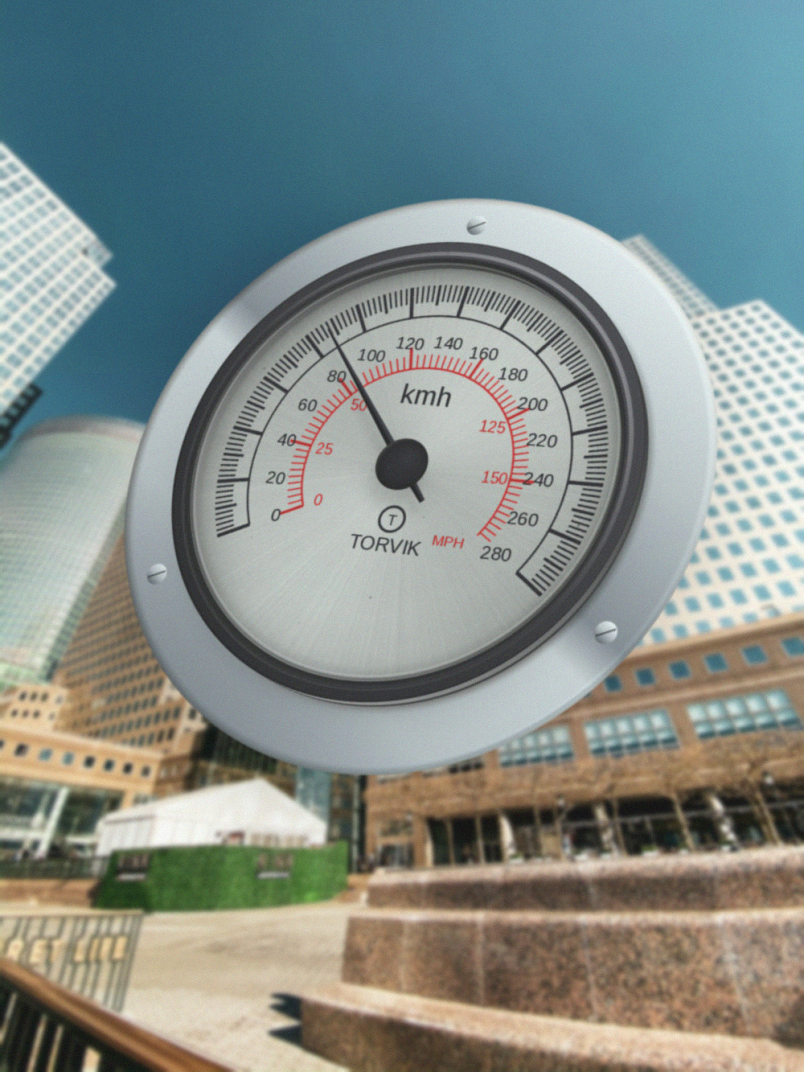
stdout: 88
